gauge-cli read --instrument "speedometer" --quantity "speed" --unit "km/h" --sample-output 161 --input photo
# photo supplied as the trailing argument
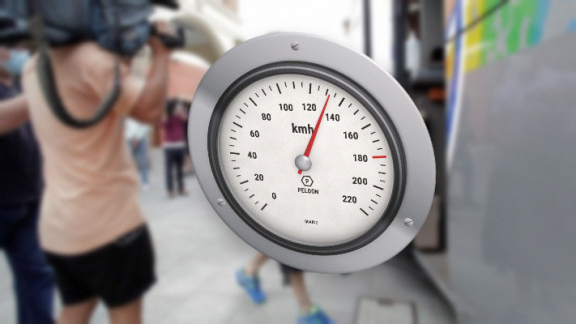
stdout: 132.5
